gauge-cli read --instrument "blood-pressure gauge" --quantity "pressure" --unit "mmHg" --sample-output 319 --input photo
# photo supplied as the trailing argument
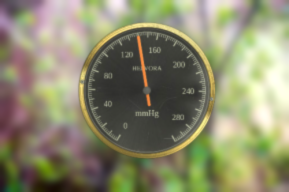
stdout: 140
